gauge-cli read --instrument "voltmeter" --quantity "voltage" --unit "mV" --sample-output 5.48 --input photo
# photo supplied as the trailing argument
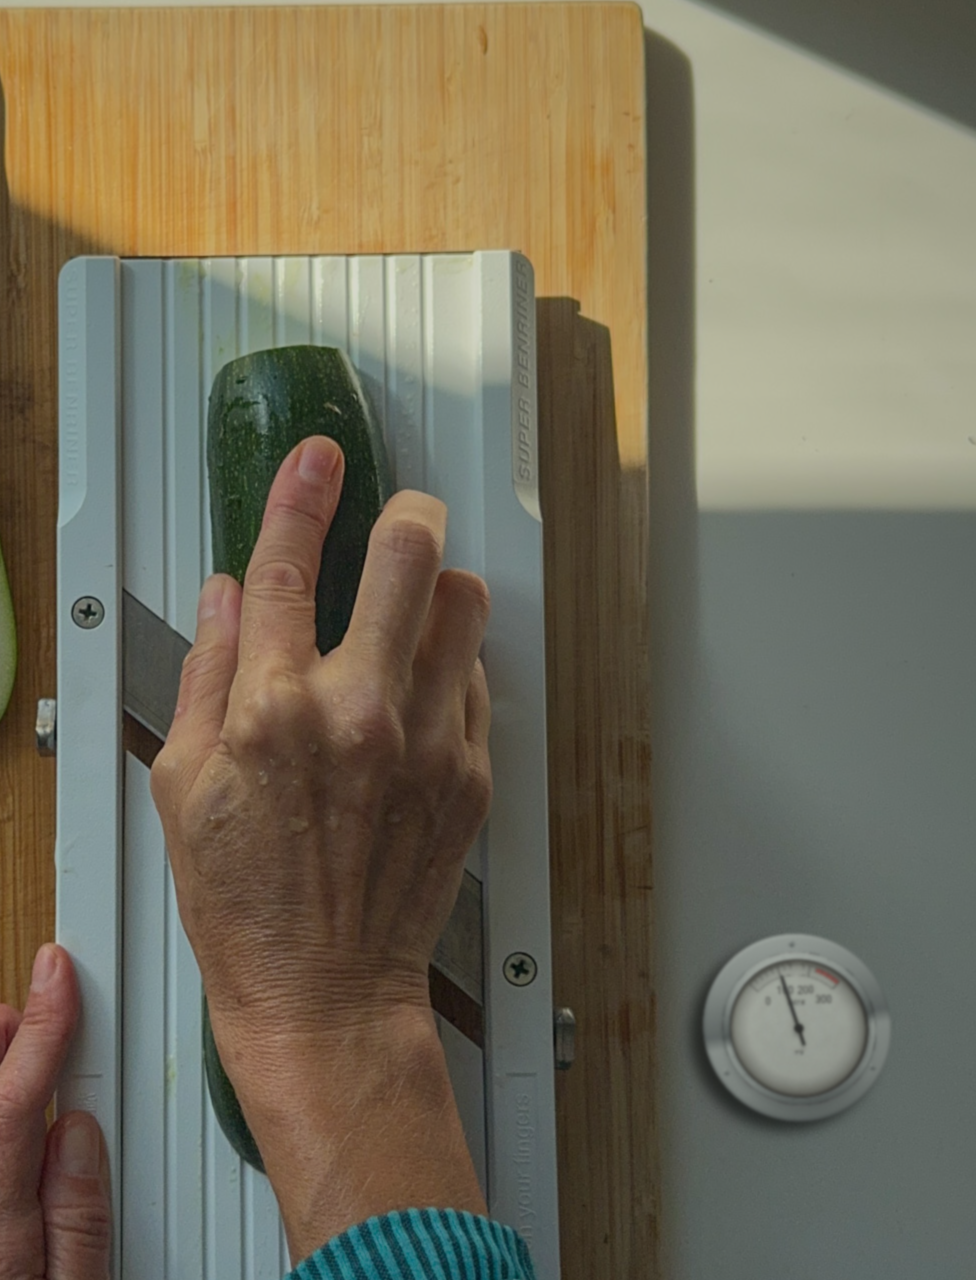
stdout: 100
